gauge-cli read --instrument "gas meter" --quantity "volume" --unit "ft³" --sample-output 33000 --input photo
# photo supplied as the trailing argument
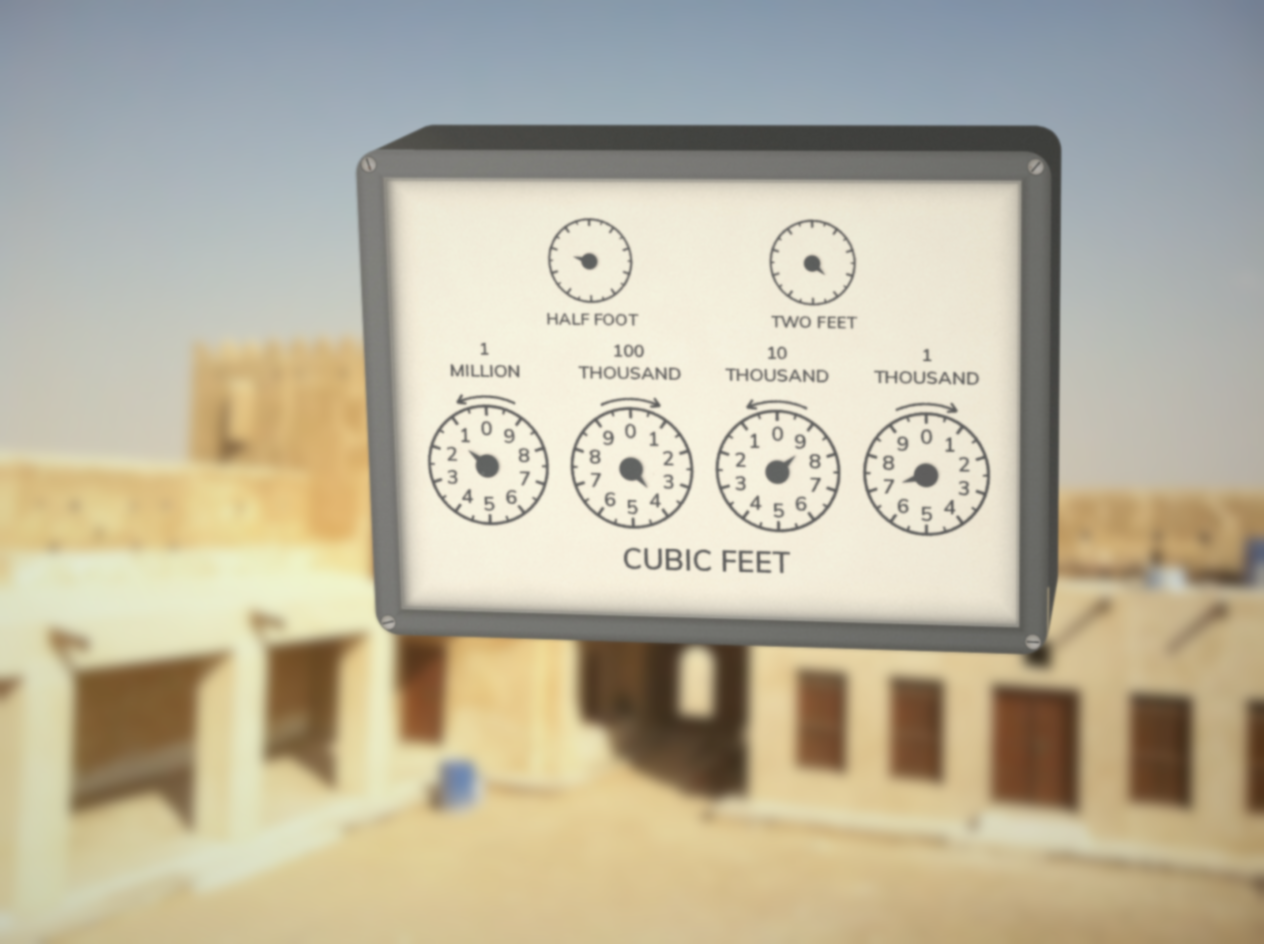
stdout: 138700
